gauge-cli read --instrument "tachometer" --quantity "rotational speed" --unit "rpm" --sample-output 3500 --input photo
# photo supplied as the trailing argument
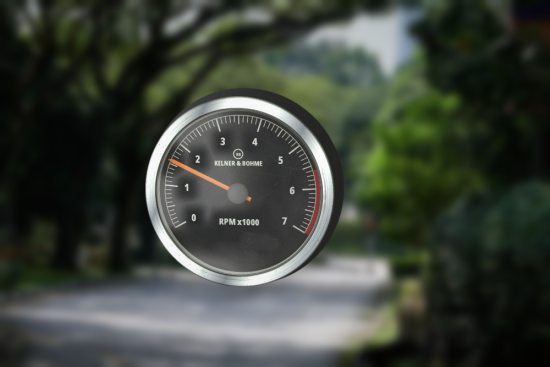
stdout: 1600
